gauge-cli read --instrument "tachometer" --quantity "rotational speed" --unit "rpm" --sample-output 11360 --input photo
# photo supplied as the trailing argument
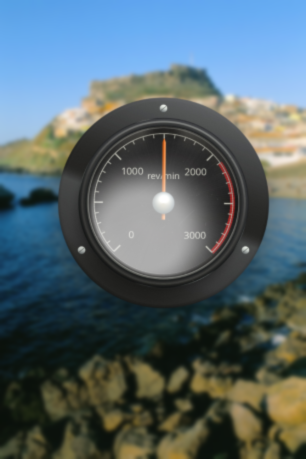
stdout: 1500
